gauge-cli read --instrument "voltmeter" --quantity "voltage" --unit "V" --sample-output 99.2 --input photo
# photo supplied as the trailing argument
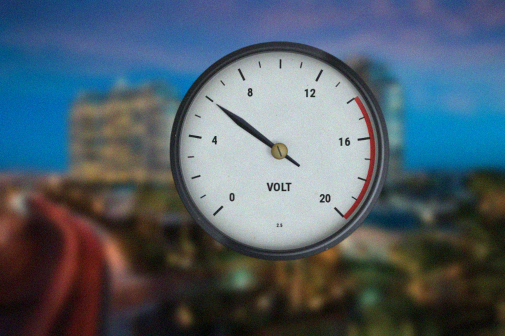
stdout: 6
